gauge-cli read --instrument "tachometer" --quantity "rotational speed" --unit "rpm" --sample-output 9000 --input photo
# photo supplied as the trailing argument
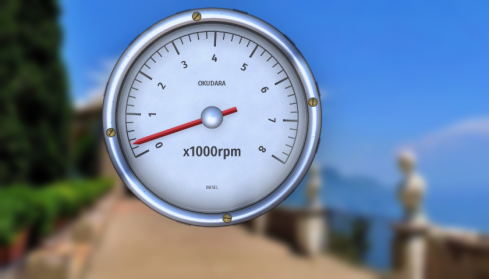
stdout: 300
